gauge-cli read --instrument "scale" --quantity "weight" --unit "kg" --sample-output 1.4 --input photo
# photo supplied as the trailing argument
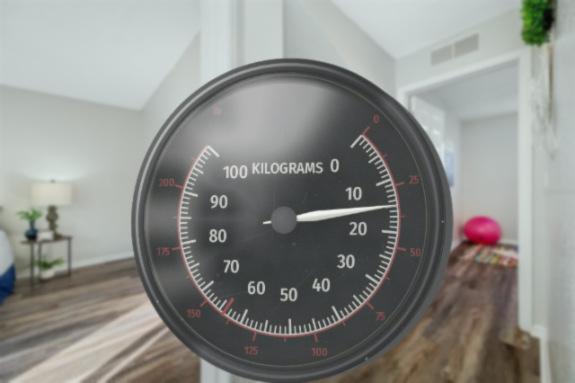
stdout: 15
